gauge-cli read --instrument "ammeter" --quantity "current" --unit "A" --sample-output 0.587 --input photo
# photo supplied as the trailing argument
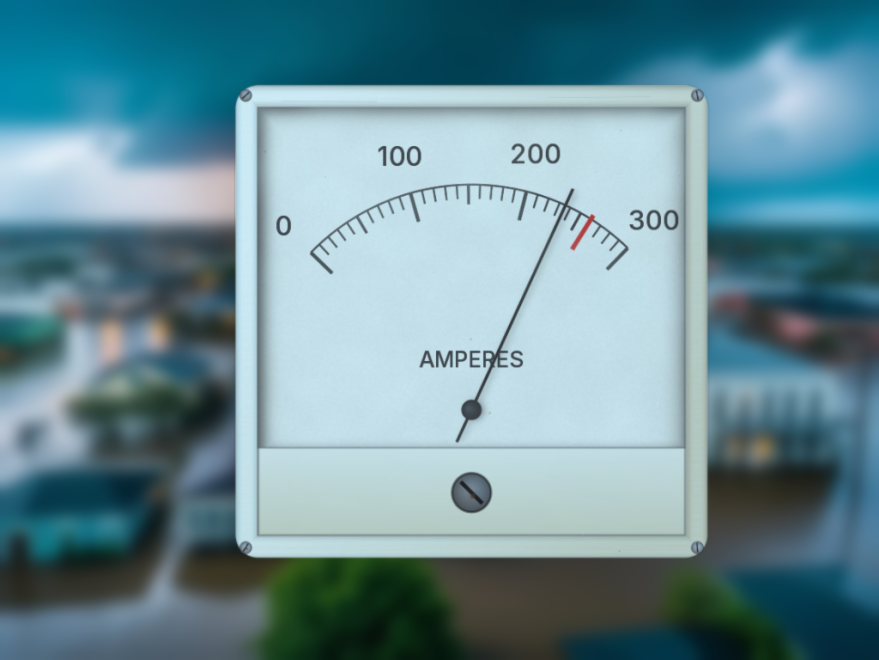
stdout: 235
